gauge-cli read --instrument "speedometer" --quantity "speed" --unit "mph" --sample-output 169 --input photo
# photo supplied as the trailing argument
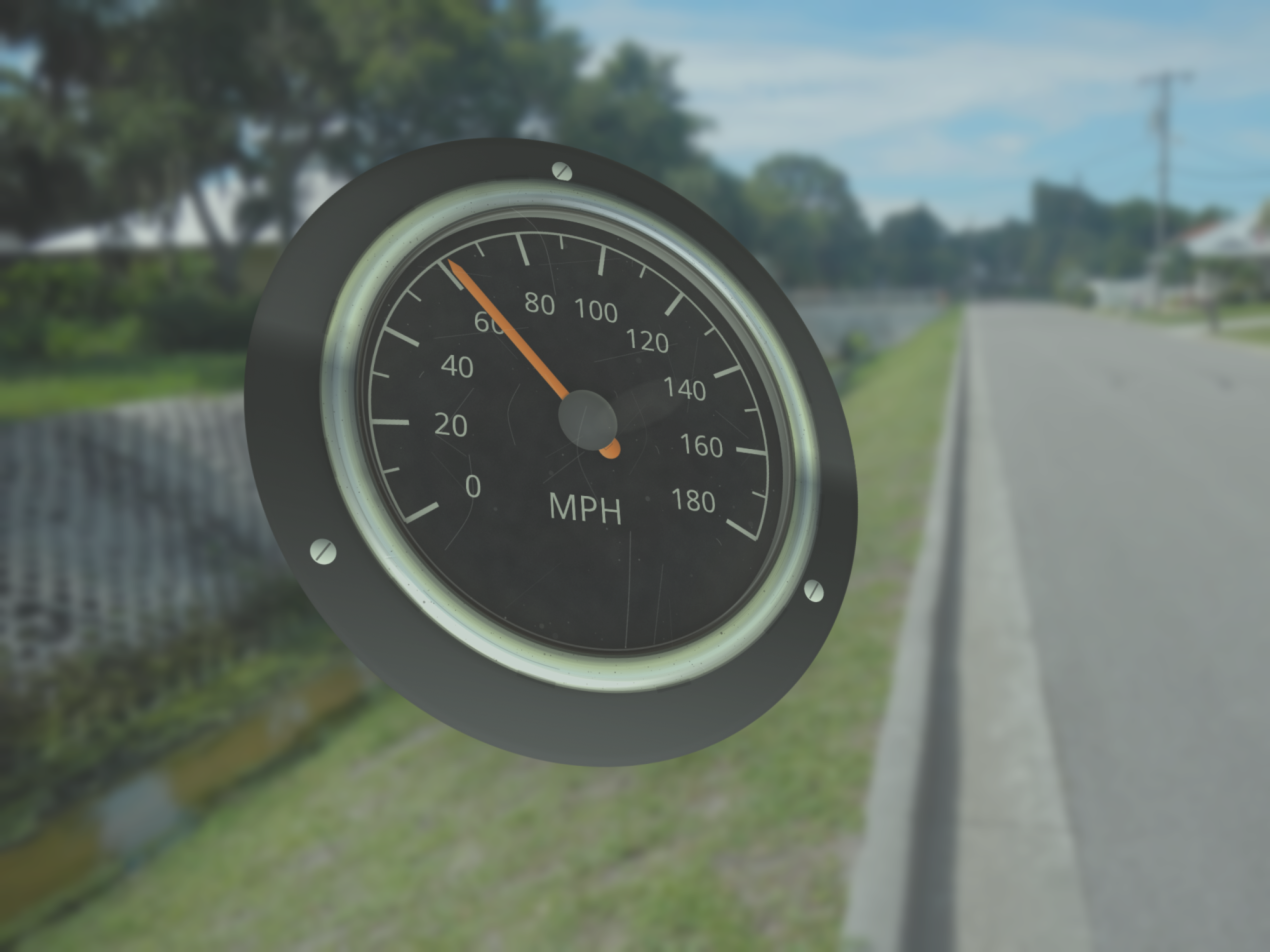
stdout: 60
